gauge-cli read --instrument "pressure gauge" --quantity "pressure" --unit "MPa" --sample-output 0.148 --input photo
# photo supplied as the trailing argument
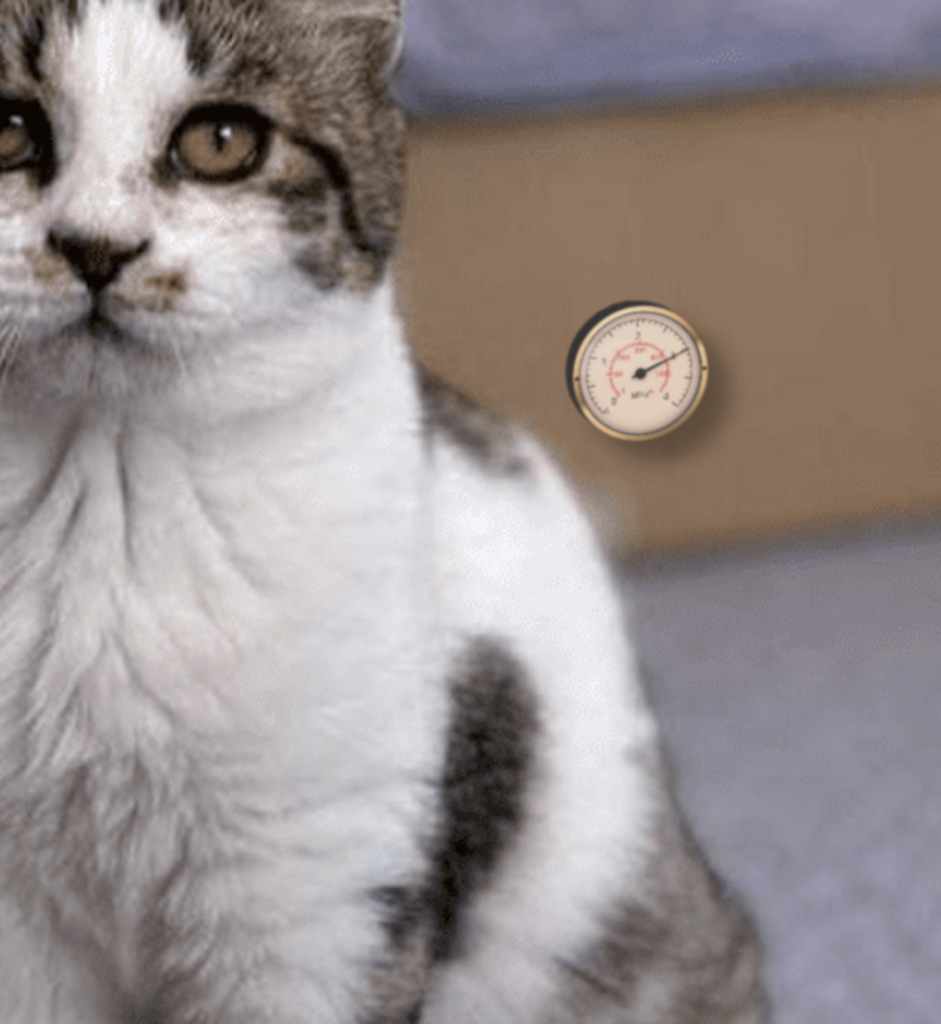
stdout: 3
